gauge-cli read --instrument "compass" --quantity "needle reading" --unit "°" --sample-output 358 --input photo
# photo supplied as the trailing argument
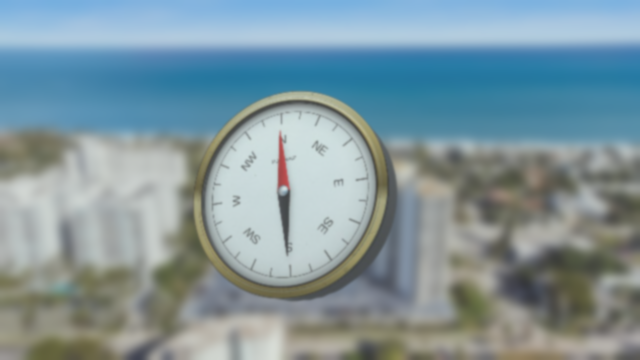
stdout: 0
